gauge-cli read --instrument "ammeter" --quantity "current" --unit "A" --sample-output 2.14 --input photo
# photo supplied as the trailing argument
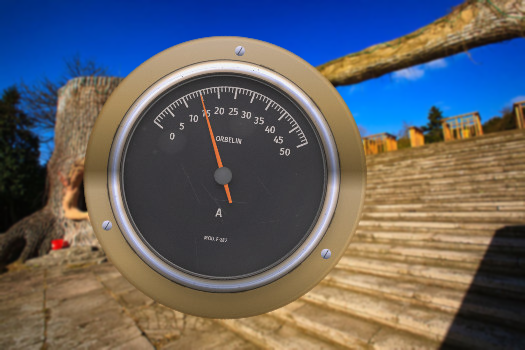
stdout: 15
